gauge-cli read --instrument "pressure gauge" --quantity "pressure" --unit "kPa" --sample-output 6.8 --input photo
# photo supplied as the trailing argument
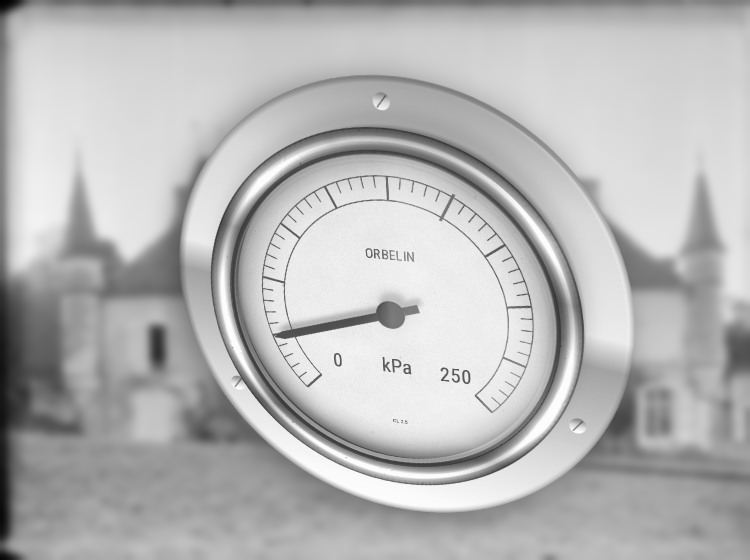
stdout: 25
